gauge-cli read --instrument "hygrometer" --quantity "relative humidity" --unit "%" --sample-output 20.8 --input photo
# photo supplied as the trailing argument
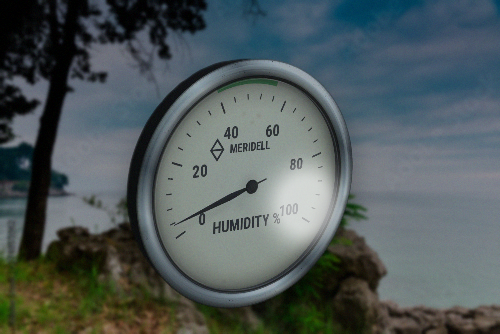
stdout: 4
